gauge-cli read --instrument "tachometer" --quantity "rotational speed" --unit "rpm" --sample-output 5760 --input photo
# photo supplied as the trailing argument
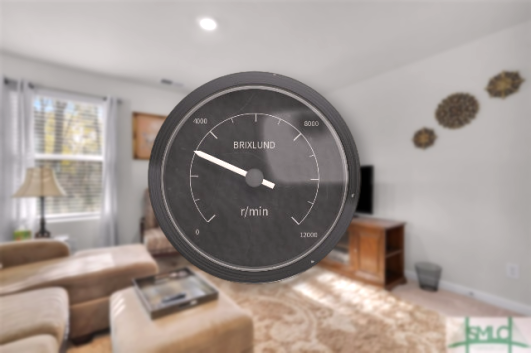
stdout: 3000
